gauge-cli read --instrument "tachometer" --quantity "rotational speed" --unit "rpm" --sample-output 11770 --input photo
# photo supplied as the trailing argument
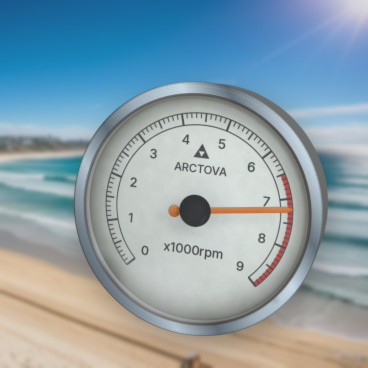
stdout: 7200
